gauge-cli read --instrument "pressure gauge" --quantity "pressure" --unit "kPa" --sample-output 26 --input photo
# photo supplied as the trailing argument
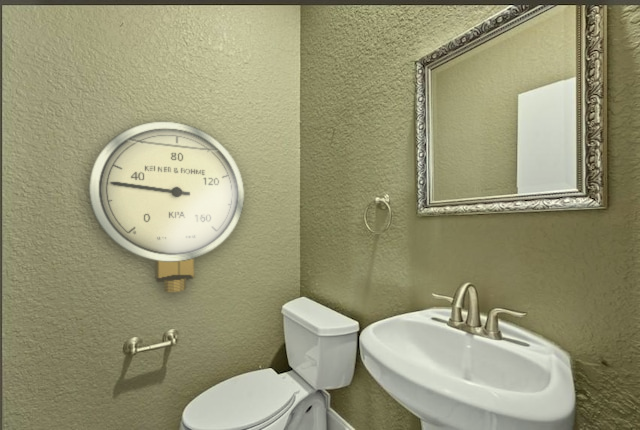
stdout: 30
